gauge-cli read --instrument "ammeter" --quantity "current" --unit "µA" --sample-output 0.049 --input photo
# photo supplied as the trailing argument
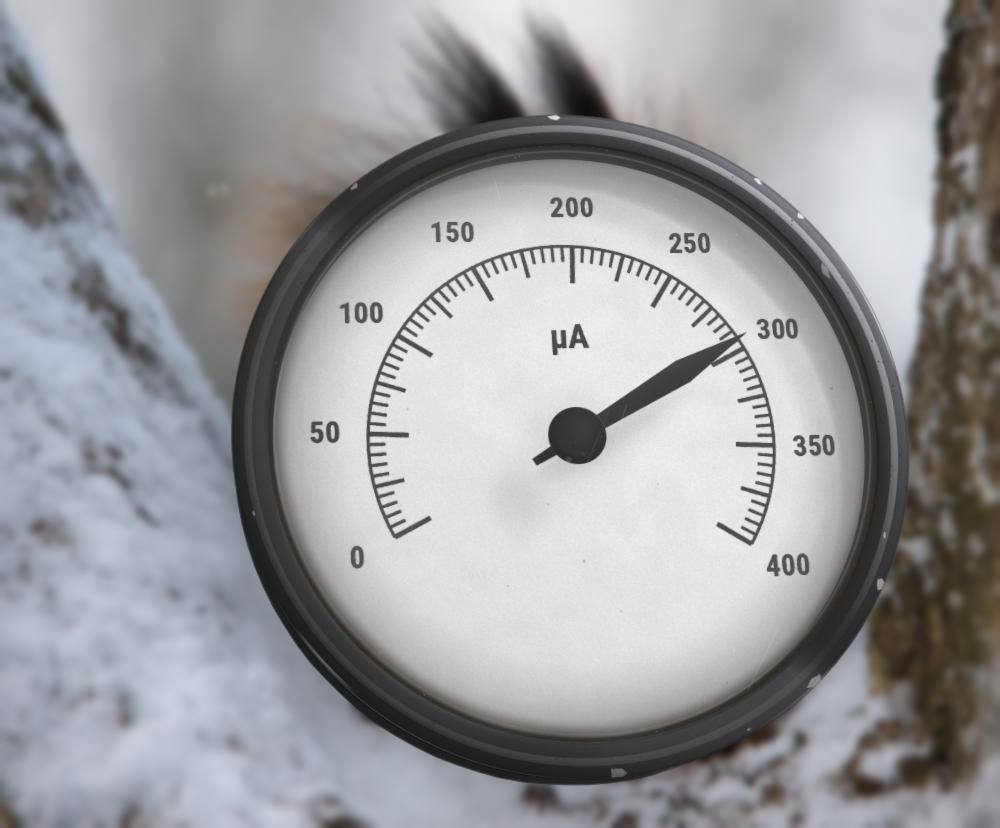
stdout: 295
